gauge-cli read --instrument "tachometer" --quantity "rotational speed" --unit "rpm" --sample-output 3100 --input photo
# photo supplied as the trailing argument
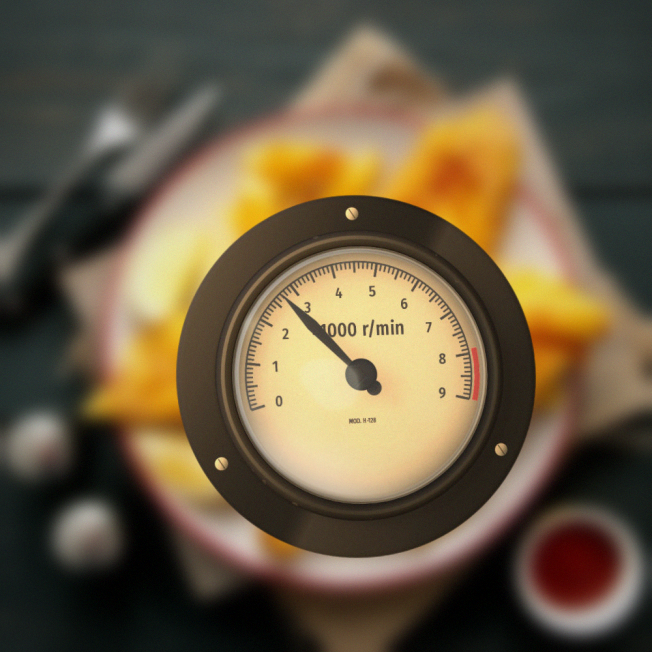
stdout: 2700
